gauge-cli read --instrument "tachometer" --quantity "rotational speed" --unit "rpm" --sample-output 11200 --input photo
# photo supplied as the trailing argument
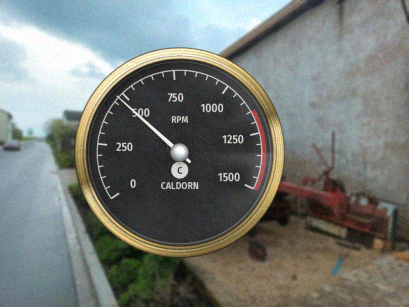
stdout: 475
